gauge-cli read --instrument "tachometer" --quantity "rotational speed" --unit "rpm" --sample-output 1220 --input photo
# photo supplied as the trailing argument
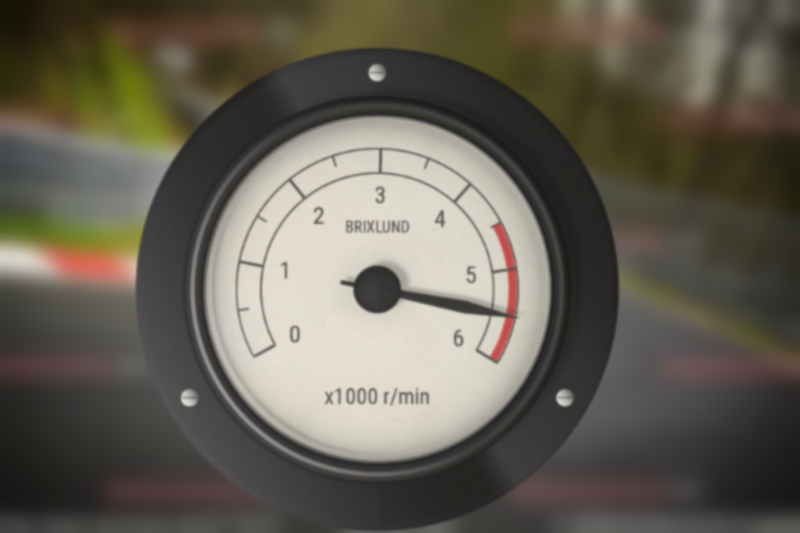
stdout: 5500
